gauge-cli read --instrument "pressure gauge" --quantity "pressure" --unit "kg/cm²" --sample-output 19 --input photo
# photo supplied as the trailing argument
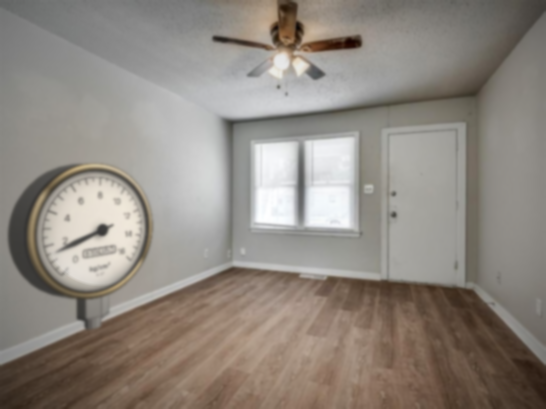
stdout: 1.5
